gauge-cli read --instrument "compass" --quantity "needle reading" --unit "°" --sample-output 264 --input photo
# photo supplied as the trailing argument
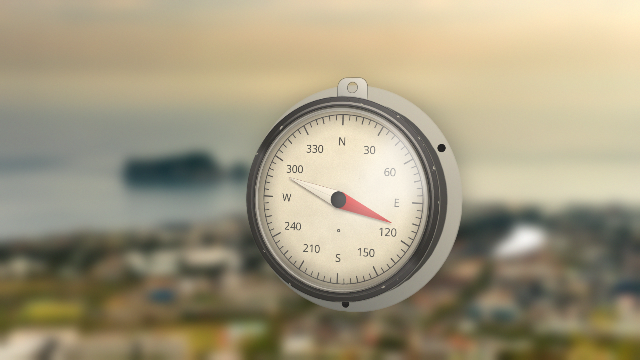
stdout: 110
